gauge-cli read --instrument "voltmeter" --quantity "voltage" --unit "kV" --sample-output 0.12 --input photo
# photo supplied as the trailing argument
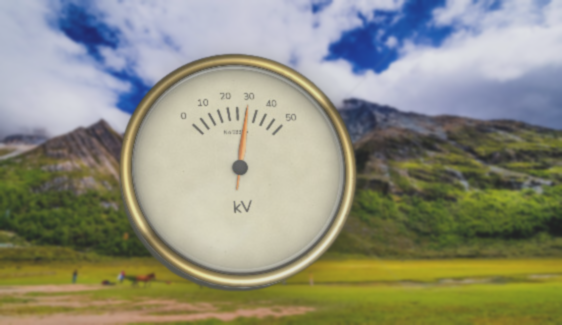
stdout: 30
